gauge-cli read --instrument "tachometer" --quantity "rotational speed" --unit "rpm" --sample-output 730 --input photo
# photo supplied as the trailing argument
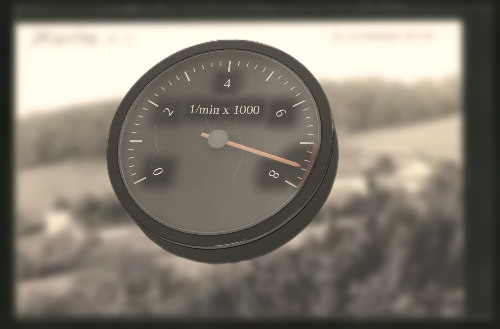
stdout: 7600
